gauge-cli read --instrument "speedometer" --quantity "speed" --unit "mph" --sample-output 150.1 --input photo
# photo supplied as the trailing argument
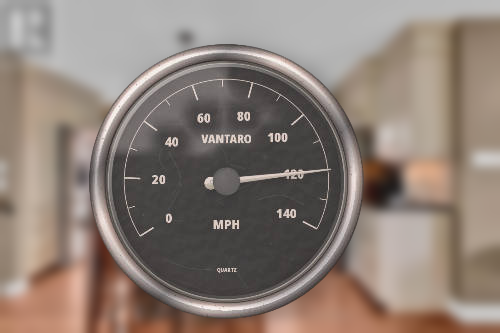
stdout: 120
